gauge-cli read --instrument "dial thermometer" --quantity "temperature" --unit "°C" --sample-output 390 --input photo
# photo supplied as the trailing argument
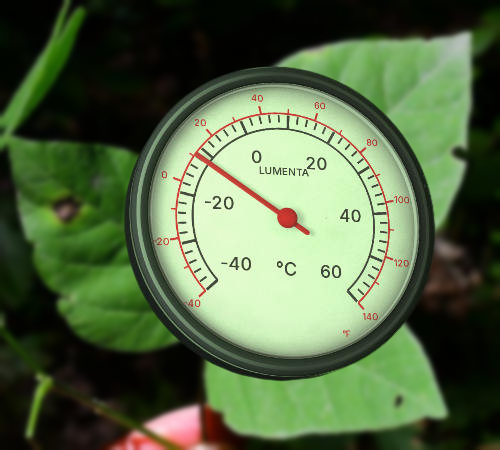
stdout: -12
